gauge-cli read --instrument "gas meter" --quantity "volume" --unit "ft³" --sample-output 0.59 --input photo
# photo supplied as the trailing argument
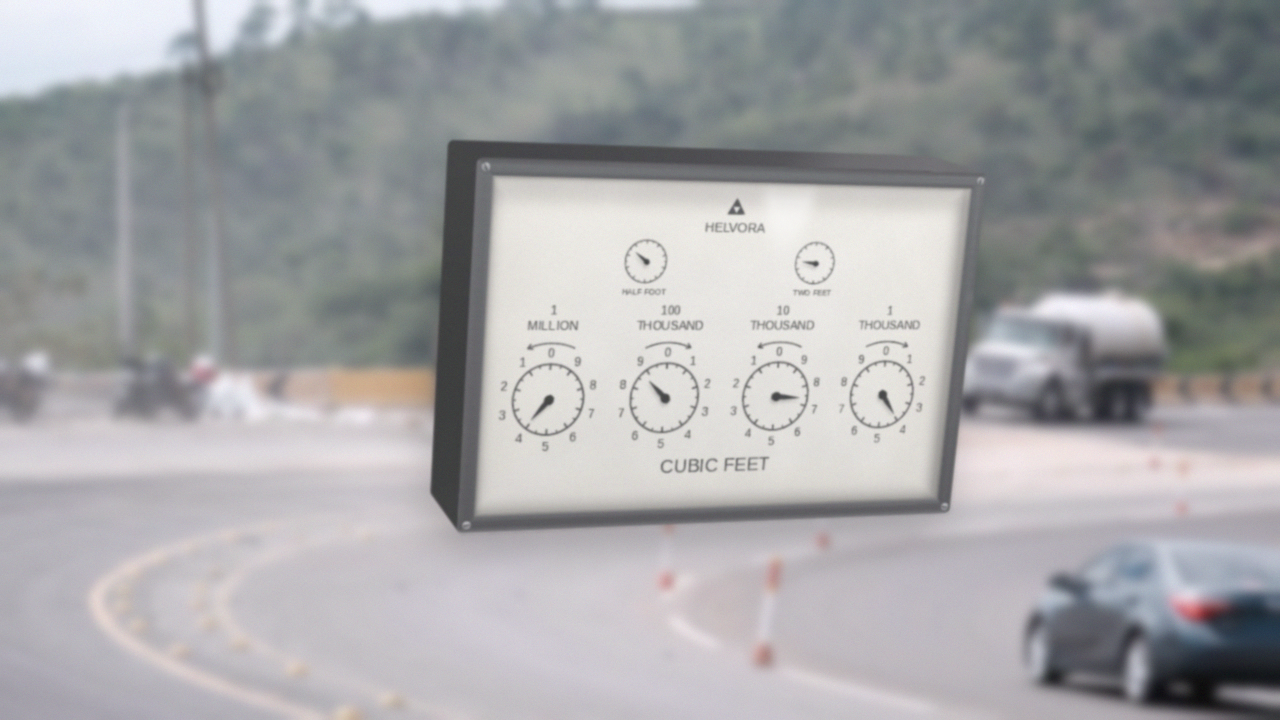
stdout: 387400
